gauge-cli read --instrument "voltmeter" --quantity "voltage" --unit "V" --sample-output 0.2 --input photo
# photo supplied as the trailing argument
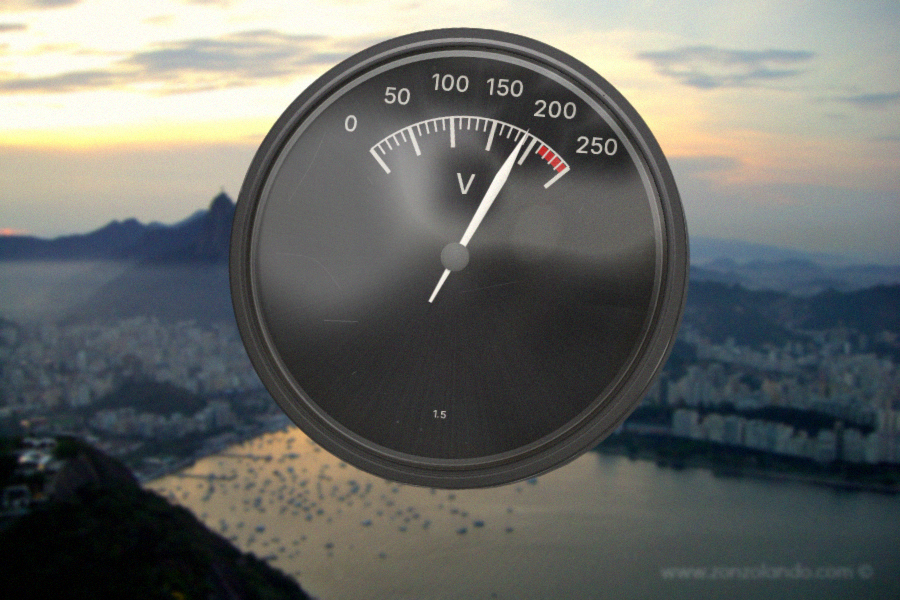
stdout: 190
